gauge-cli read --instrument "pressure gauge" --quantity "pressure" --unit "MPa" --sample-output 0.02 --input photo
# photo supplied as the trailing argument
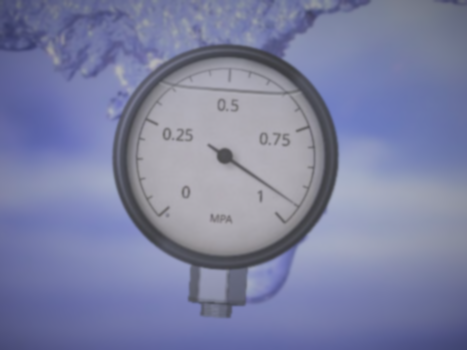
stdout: 0.95
